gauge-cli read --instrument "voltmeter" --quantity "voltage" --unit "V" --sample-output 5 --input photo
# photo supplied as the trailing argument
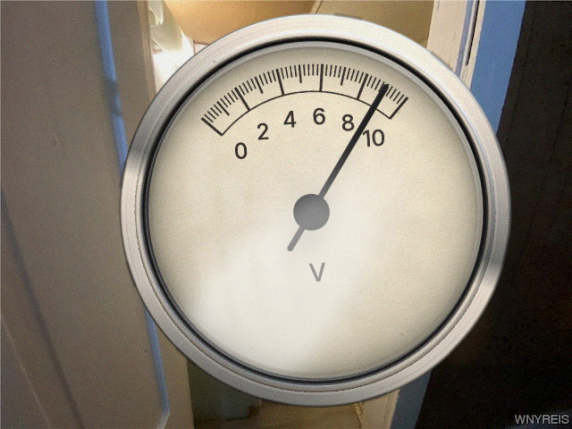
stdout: 9
